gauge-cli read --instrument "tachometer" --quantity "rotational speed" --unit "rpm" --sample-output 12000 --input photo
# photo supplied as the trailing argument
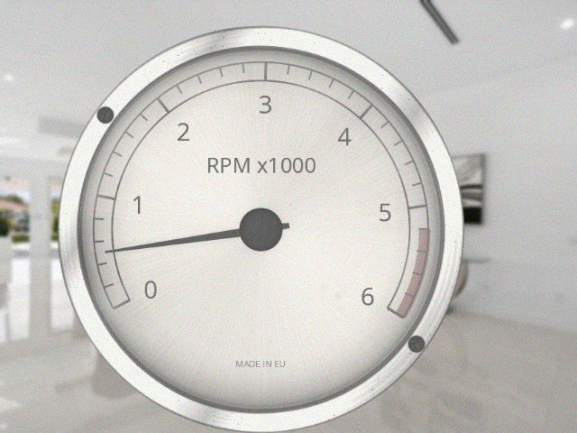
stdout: 500
